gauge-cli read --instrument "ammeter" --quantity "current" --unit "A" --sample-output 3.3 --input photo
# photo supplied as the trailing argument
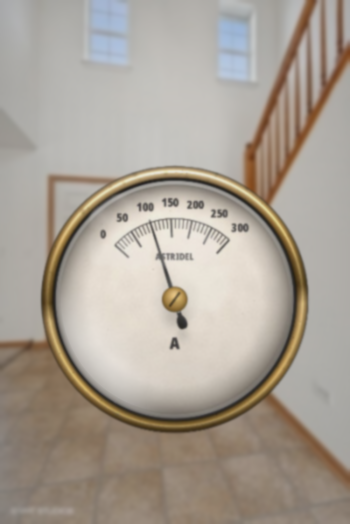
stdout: 100
